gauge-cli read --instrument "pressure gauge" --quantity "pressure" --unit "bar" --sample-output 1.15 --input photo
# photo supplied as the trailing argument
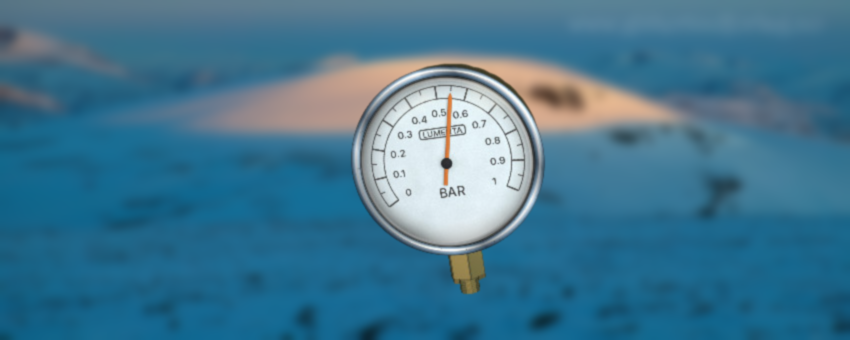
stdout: 0.55
